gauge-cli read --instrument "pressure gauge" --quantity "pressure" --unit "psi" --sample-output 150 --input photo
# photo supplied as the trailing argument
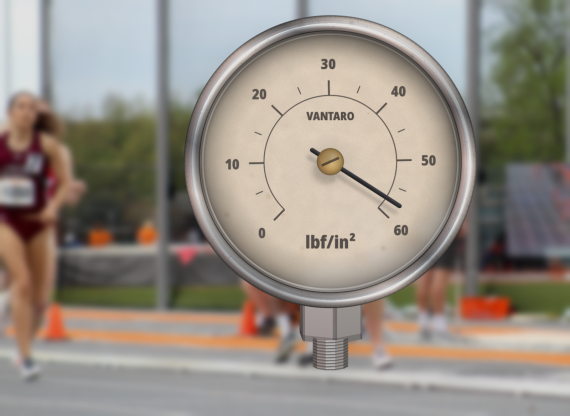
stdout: 57.5
